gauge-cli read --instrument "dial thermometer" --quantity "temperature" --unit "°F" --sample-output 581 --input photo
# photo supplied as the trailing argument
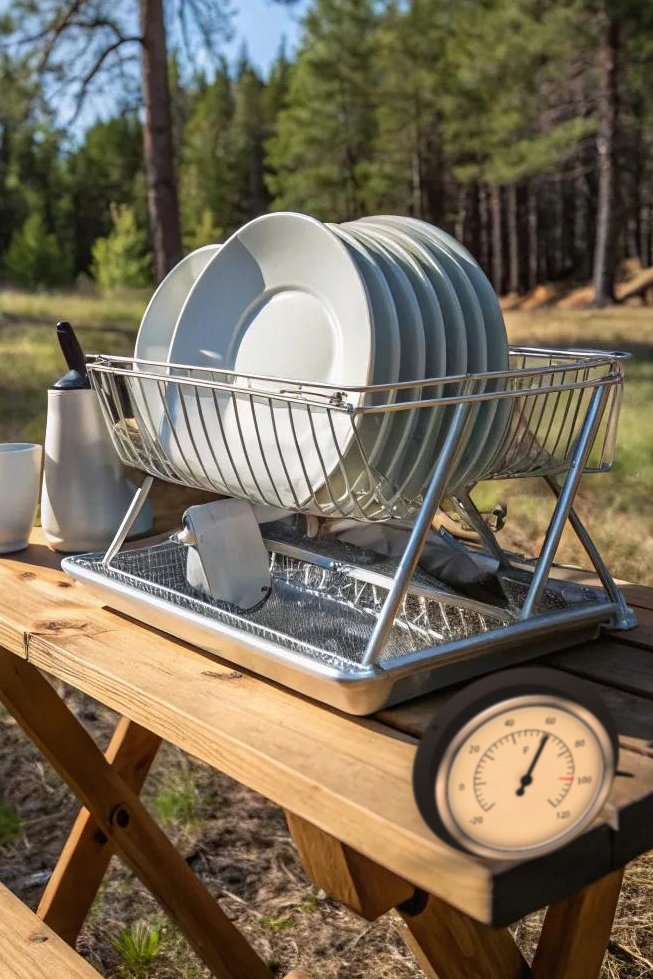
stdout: 60
